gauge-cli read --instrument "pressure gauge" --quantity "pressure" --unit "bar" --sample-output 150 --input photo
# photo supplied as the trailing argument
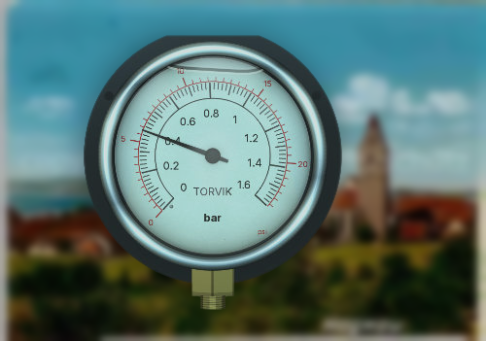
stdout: 0.4
